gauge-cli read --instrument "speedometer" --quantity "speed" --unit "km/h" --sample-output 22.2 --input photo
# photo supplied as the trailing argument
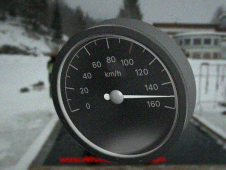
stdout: 150
